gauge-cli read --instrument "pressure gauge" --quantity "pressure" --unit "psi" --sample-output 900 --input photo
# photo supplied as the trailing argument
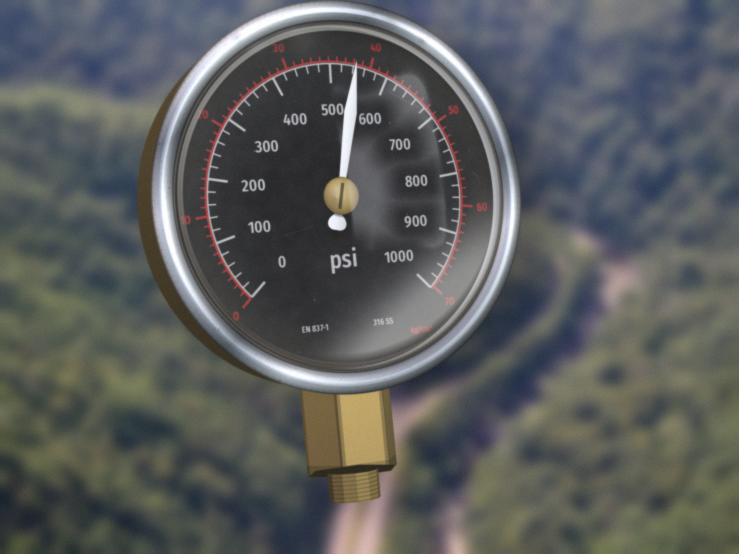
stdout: 540
